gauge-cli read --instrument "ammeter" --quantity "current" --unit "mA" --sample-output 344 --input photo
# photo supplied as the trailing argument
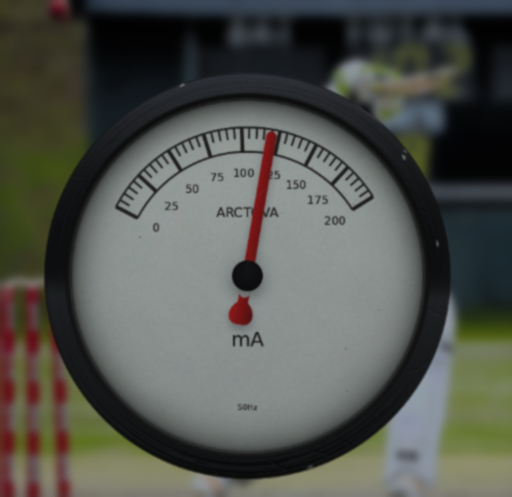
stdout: 120
